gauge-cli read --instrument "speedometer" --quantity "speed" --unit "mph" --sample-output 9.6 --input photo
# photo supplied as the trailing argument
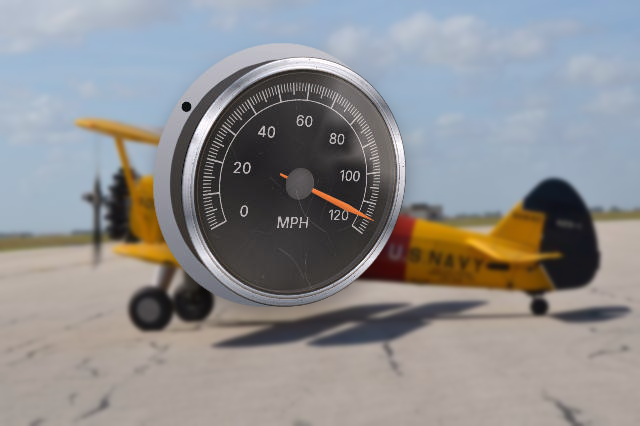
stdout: 115
